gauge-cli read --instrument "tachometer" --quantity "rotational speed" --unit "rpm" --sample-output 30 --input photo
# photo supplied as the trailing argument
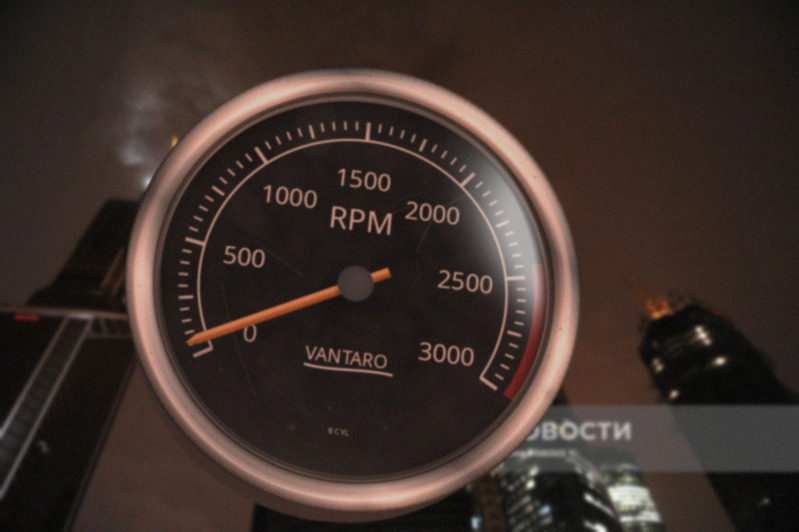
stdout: 50
